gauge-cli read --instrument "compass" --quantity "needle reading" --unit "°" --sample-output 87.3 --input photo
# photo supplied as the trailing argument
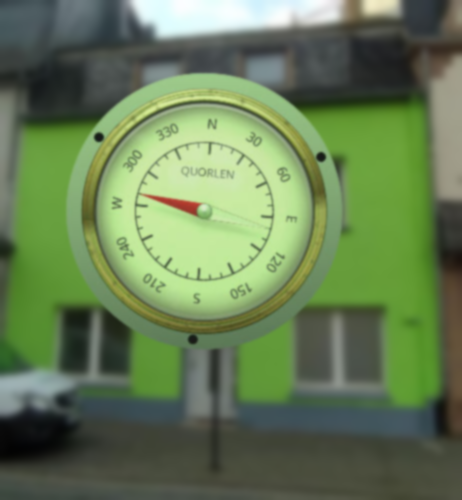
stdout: 280
